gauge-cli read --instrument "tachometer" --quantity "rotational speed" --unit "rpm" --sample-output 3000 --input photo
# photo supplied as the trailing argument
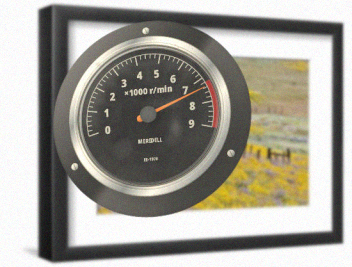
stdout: 7400
